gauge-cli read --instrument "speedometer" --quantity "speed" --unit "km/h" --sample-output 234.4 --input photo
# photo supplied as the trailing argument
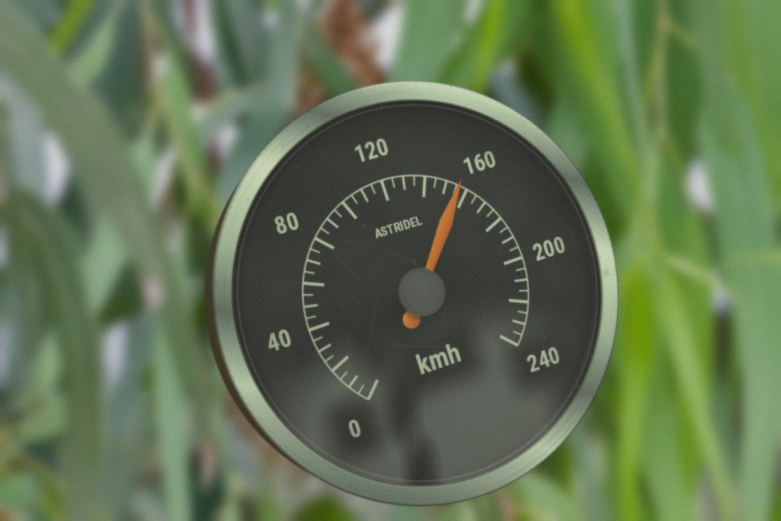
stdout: 155
